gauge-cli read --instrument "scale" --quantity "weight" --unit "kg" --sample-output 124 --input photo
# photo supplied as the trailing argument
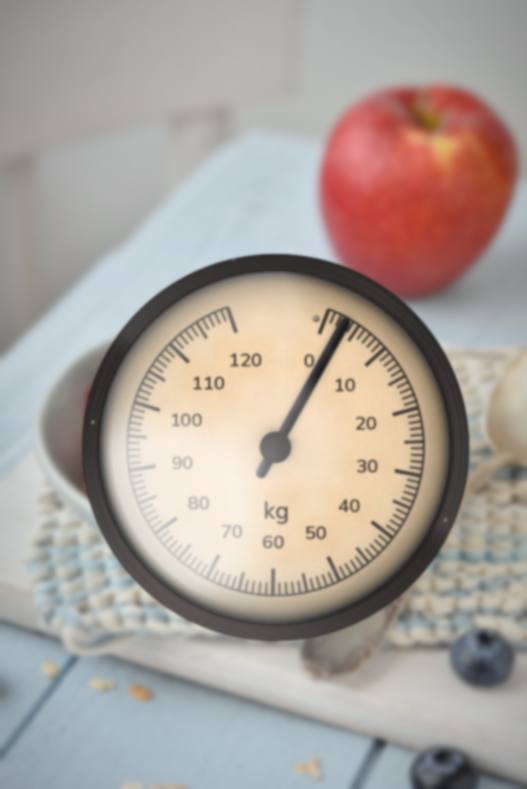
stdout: 3
